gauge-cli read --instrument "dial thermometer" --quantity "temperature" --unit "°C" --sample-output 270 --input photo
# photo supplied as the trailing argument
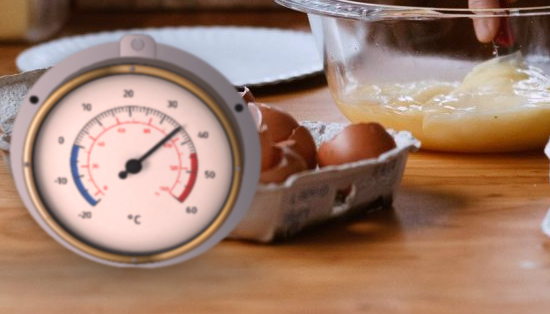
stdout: 35
